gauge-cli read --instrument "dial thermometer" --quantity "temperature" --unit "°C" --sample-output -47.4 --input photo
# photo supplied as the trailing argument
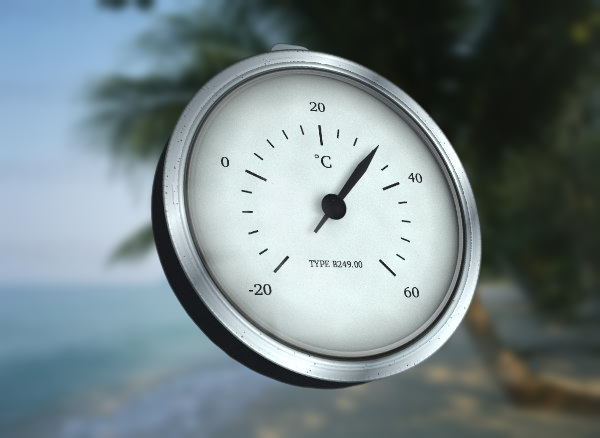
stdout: 32
